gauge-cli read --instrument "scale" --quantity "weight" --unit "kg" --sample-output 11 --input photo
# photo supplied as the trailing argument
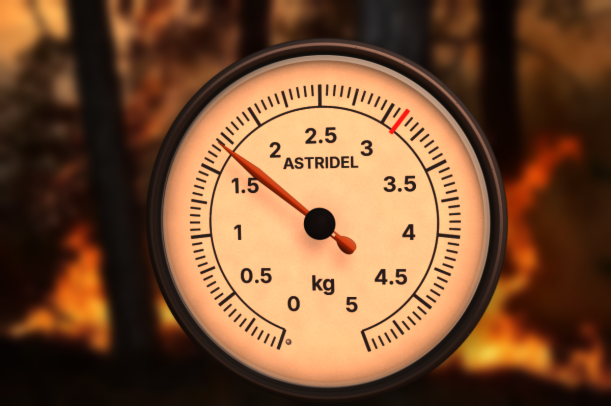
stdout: 1.7
